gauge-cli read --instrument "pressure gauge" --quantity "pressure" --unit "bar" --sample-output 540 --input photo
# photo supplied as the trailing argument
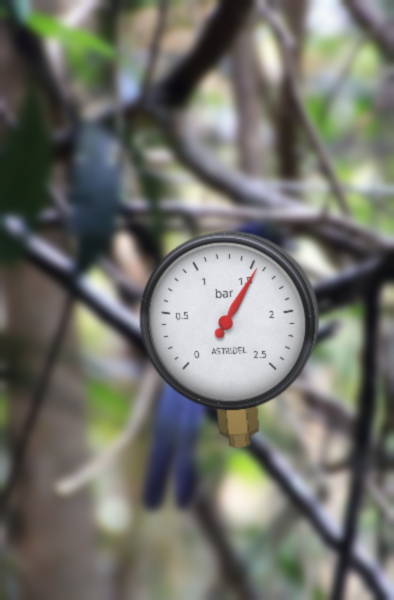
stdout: 1.55
